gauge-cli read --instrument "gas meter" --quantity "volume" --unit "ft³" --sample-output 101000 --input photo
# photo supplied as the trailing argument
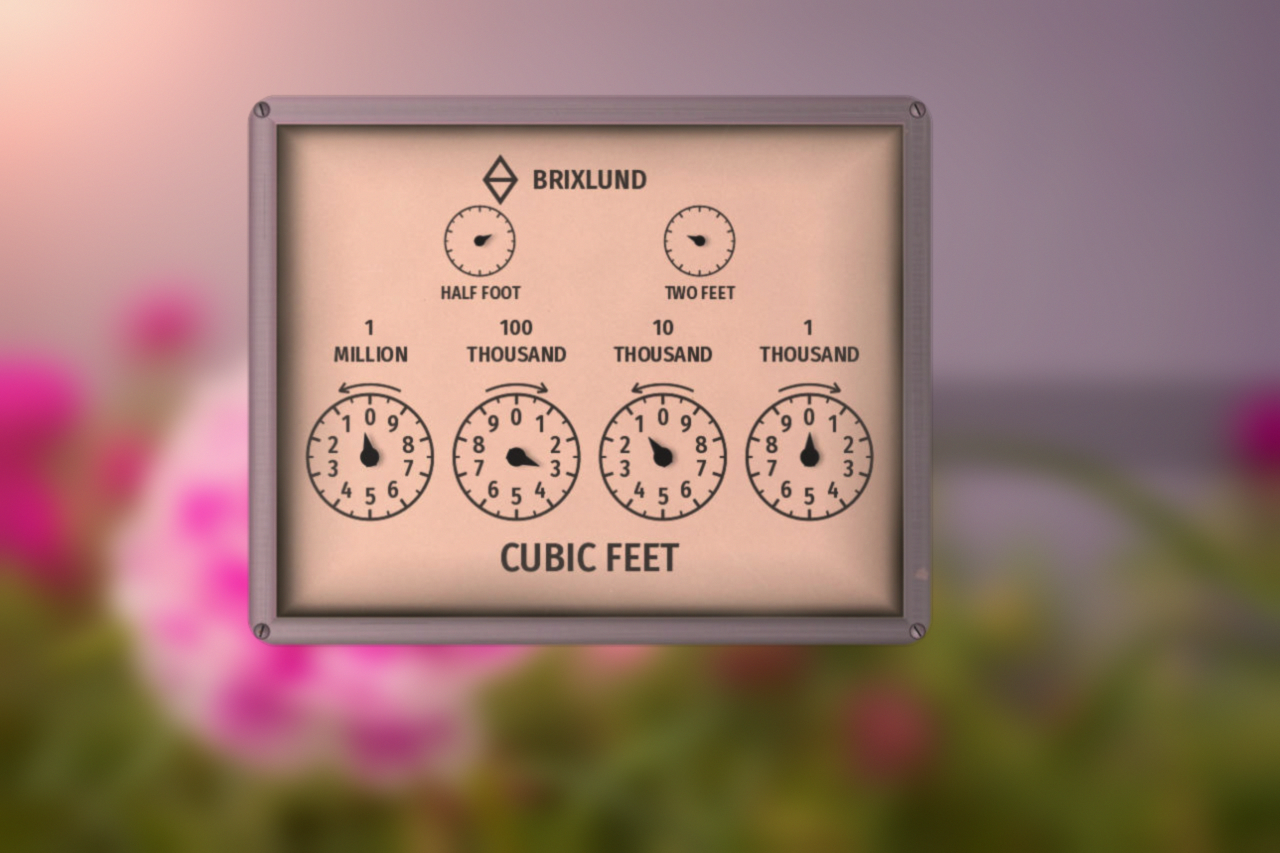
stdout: 31000
